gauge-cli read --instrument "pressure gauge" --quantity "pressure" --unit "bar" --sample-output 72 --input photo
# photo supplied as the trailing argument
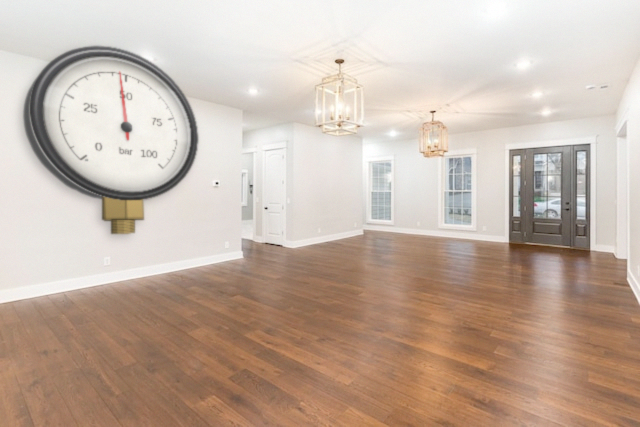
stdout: 47.5
